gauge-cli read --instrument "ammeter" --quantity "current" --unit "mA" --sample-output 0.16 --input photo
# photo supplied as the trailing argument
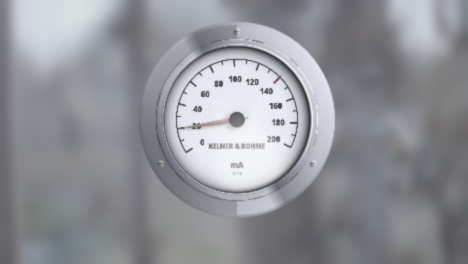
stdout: 20
